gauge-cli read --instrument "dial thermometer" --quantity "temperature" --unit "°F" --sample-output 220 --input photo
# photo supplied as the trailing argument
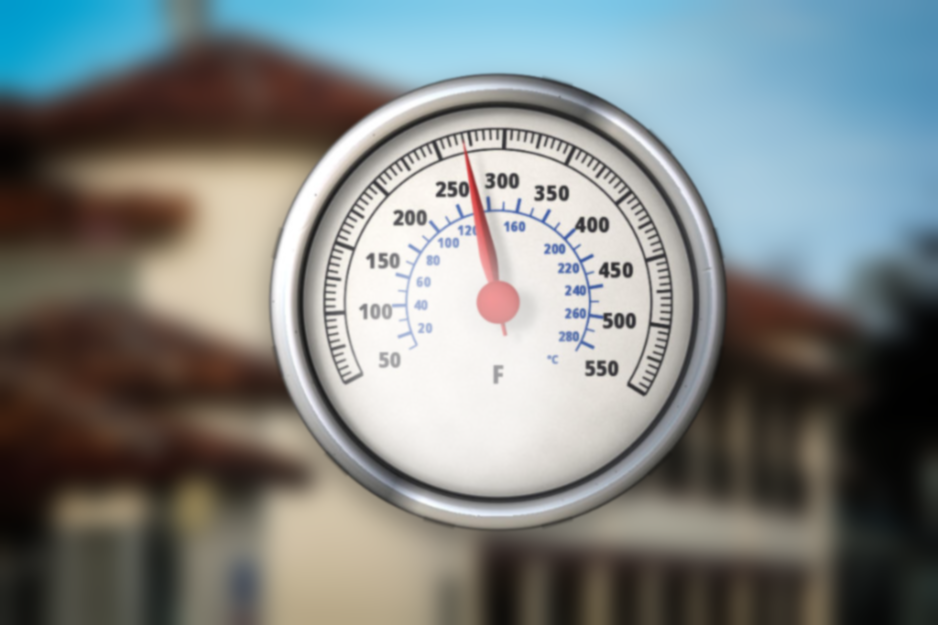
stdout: 270
